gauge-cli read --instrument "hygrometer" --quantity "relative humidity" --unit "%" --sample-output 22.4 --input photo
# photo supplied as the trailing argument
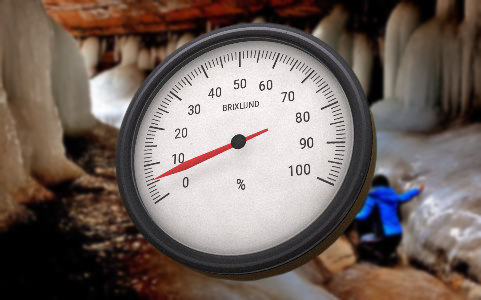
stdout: 5
